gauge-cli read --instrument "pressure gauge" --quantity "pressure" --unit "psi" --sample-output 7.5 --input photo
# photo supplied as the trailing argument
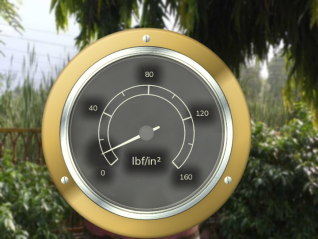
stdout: 10
